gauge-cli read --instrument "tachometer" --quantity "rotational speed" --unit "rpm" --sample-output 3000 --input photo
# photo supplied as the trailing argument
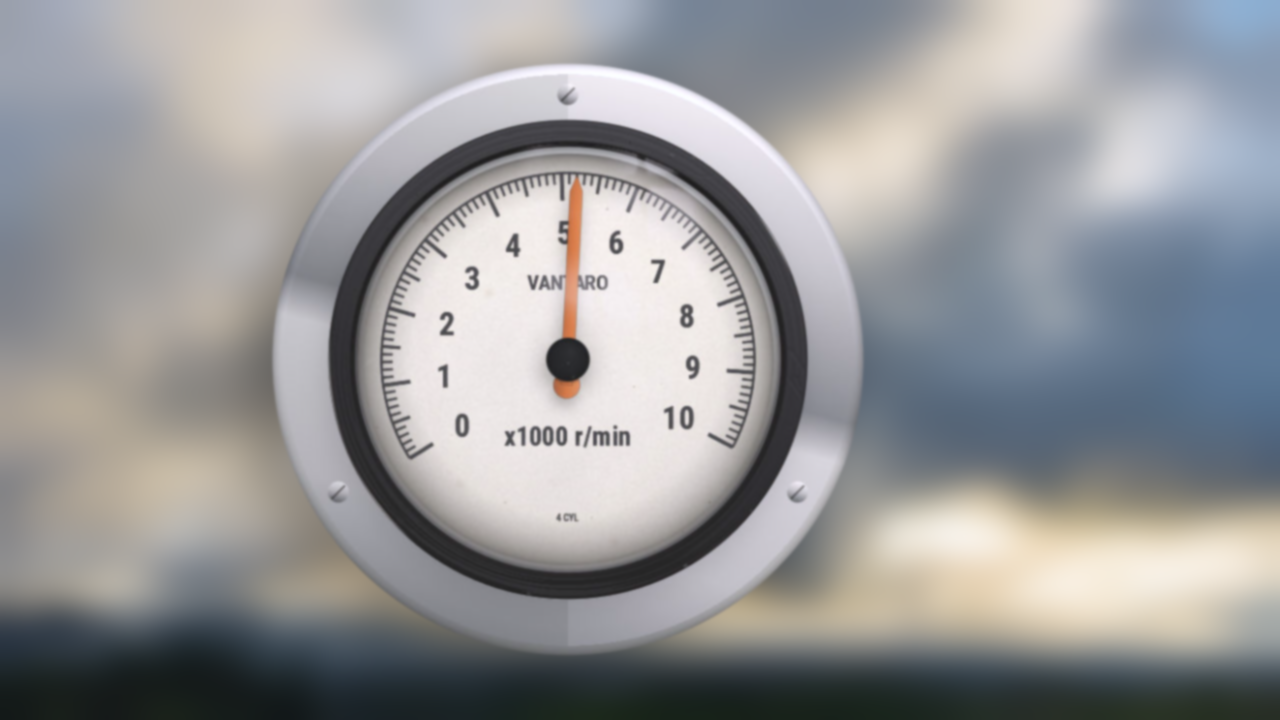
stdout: 5200
